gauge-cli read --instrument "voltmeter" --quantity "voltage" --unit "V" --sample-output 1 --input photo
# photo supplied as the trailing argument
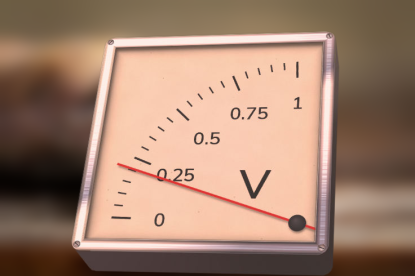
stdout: 0.2
